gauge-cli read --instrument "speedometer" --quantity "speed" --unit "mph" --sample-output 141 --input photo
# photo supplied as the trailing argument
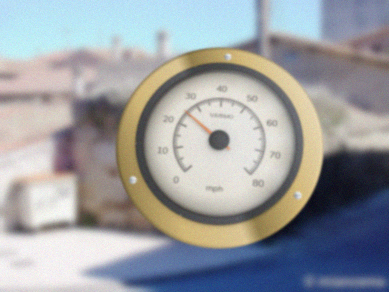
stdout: 25
